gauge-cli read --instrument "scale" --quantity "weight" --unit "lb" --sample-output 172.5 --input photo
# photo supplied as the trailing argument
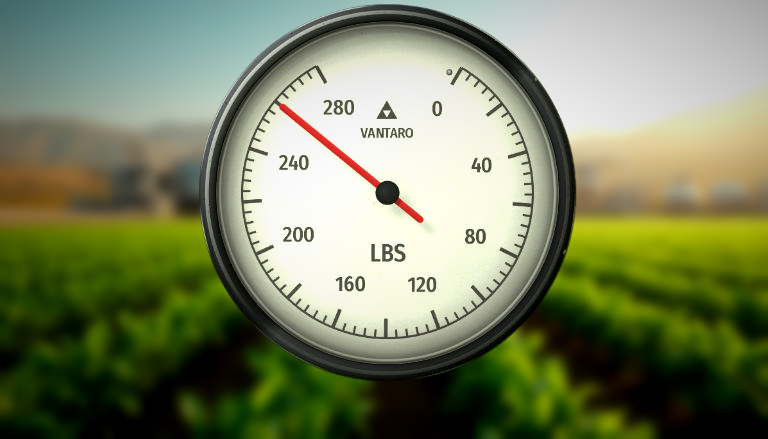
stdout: 260
